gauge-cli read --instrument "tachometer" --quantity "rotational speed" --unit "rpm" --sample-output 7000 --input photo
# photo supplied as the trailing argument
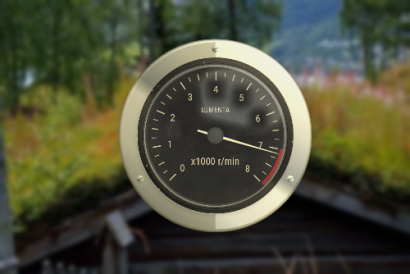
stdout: 7125
